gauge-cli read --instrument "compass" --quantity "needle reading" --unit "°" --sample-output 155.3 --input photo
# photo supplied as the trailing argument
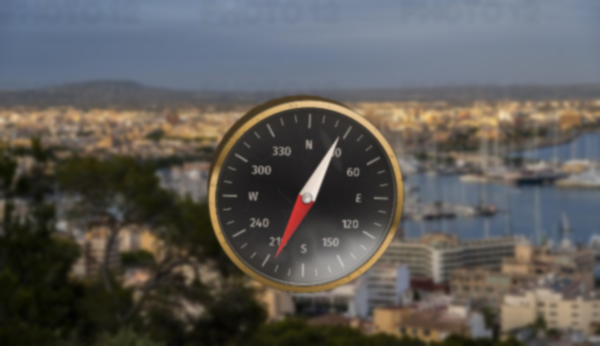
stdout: 205
